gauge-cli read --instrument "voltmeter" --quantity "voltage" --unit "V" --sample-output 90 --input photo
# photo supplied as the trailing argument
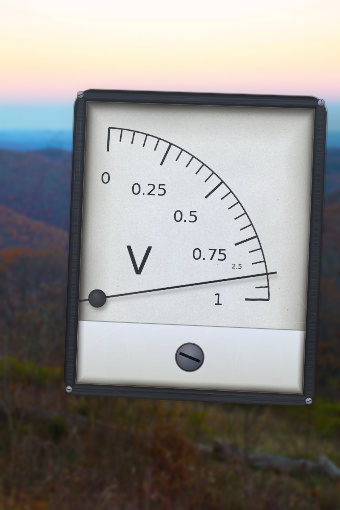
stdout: 0.9
